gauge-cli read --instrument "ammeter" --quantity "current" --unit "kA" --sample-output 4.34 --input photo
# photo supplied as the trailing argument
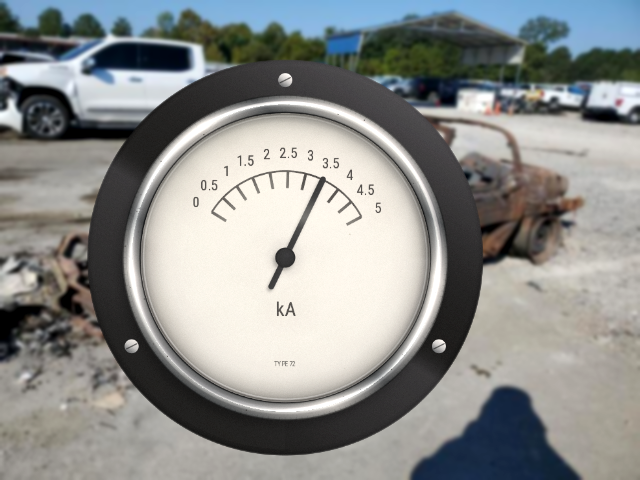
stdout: 3.5
